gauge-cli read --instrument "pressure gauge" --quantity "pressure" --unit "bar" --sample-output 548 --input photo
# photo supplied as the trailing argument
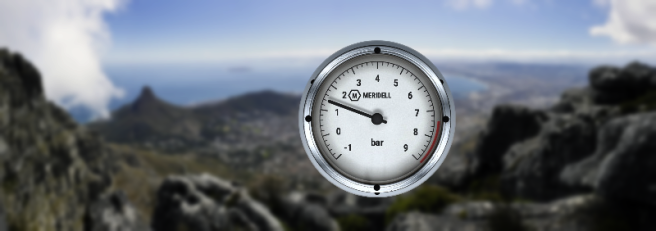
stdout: 1.4
